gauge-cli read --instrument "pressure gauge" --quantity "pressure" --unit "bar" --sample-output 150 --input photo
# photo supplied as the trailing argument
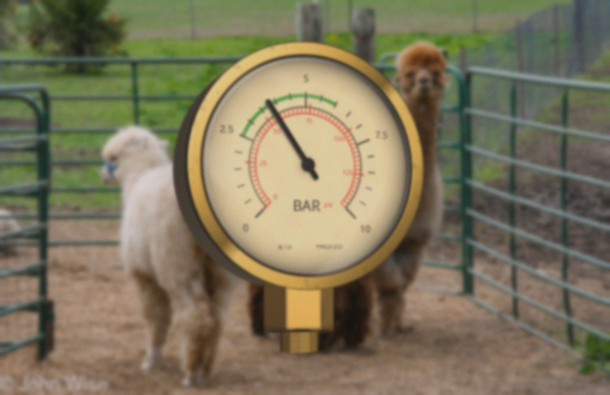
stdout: 3.75
